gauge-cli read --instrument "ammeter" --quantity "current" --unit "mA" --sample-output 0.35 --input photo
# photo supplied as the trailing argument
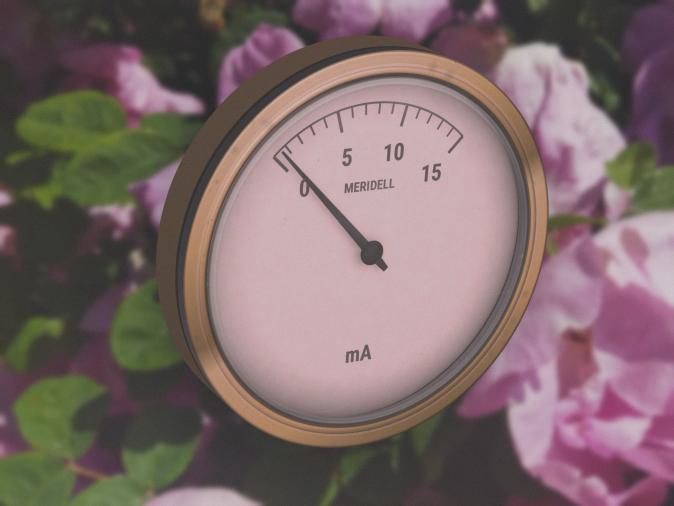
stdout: 0.5
